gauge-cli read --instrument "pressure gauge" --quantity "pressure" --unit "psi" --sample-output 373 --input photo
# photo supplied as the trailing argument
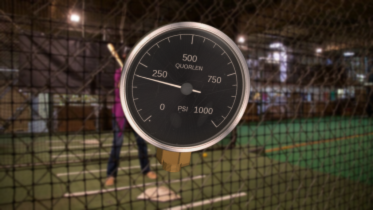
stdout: 200
